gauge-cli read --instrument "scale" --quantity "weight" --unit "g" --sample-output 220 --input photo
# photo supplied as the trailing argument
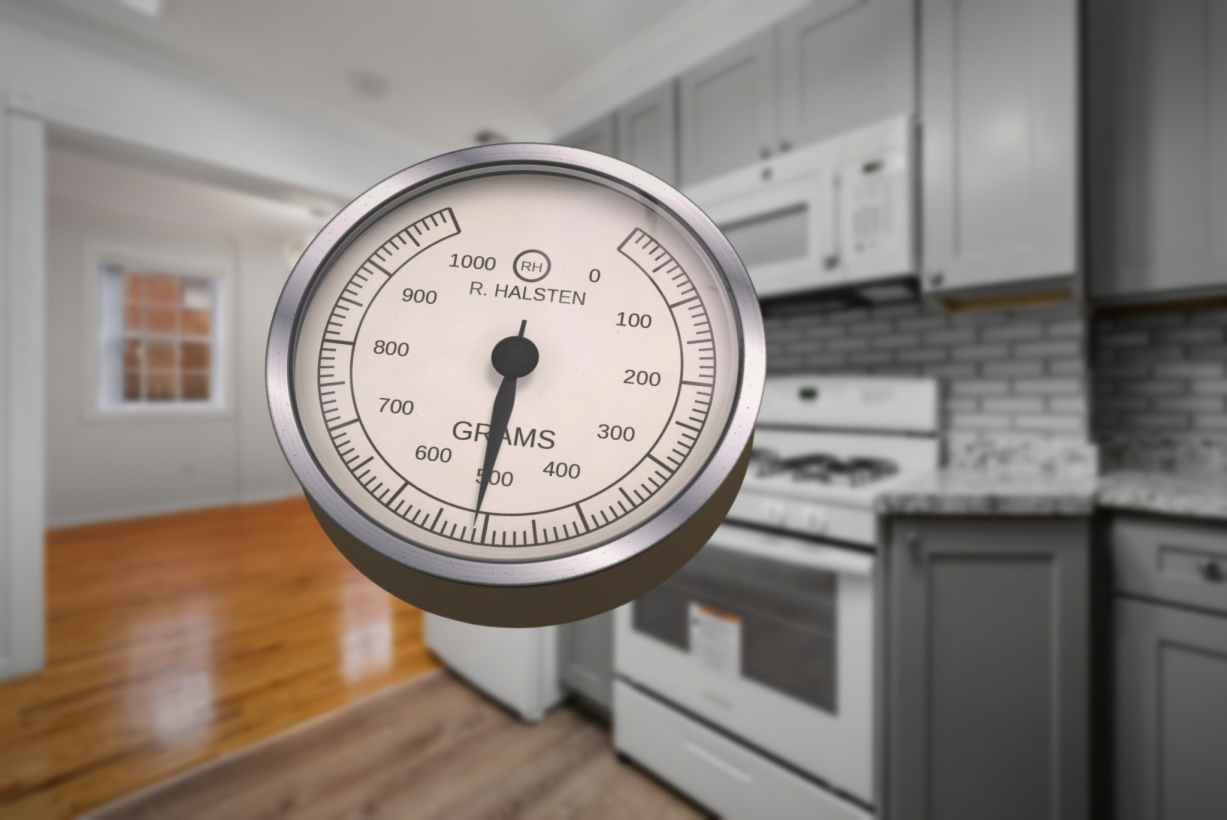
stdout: 510
